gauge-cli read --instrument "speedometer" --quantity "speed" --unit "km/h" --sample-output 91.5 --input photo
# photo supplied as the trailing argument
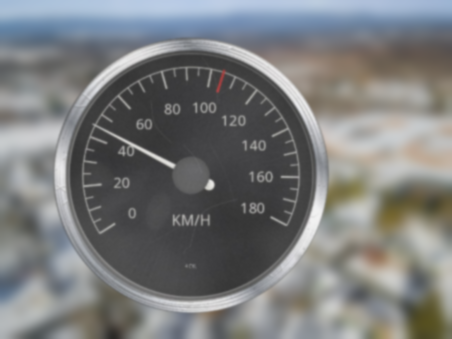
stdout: 45
